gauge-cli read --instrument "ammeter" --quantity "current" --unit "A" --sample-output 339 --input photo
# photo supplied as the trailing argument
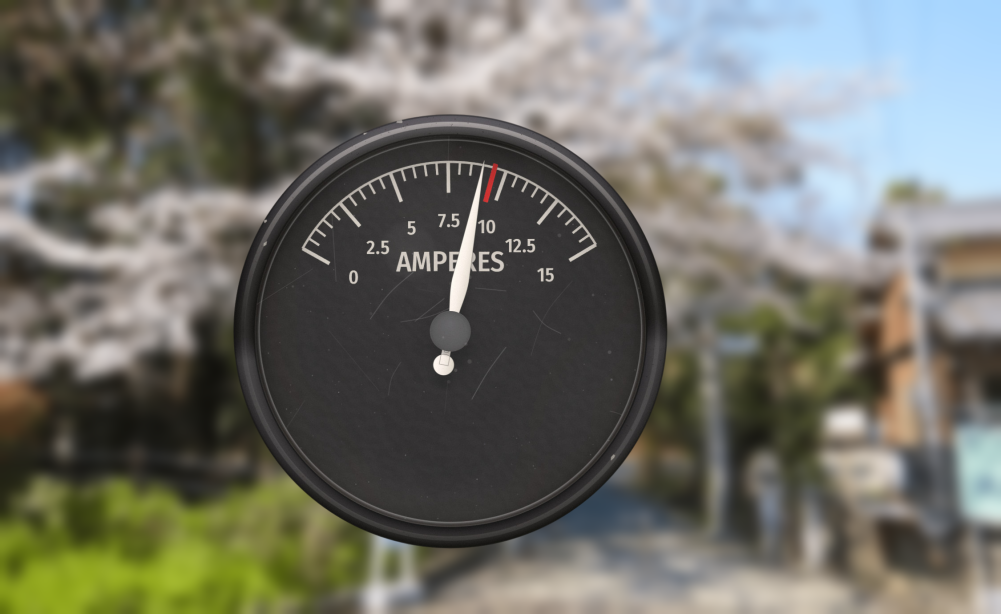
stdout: 9
